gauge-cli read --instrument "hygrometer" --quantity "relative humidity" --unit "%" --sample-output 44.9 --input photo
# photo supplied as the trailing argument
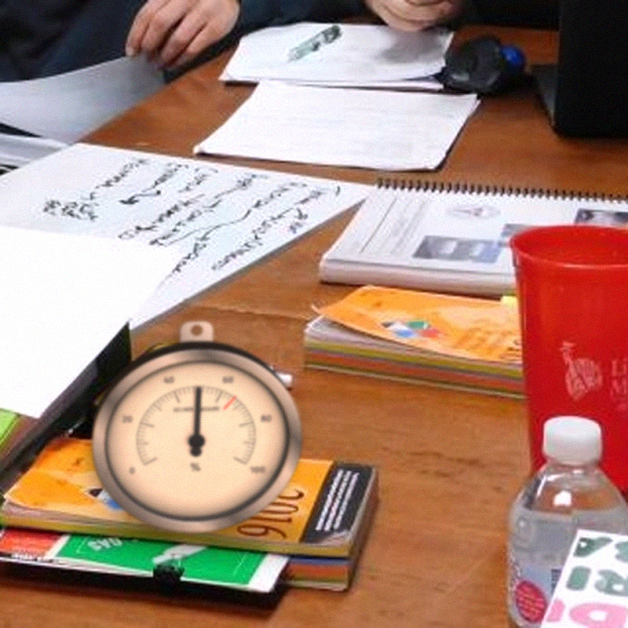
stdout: 50
